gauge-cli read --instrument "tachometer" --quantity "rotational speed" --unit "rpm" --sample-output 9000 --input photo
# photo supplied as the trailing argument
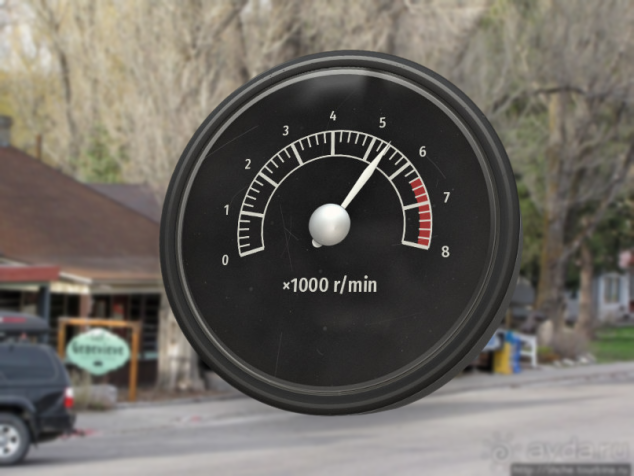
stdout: 5400
